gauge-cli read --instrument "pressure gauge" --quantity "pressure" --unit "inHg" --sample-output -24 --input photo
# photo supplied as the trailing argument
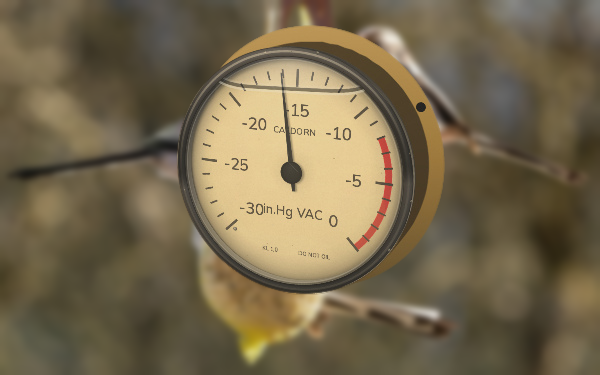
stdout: -16
